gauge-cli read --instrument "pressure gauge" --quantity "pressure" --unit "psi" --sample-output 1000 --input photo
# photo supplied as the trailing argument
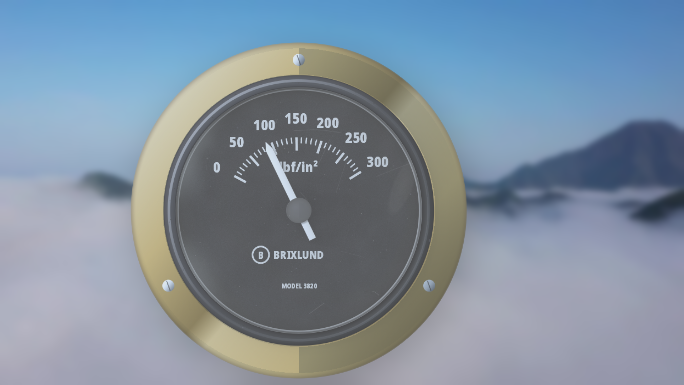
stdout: 90
